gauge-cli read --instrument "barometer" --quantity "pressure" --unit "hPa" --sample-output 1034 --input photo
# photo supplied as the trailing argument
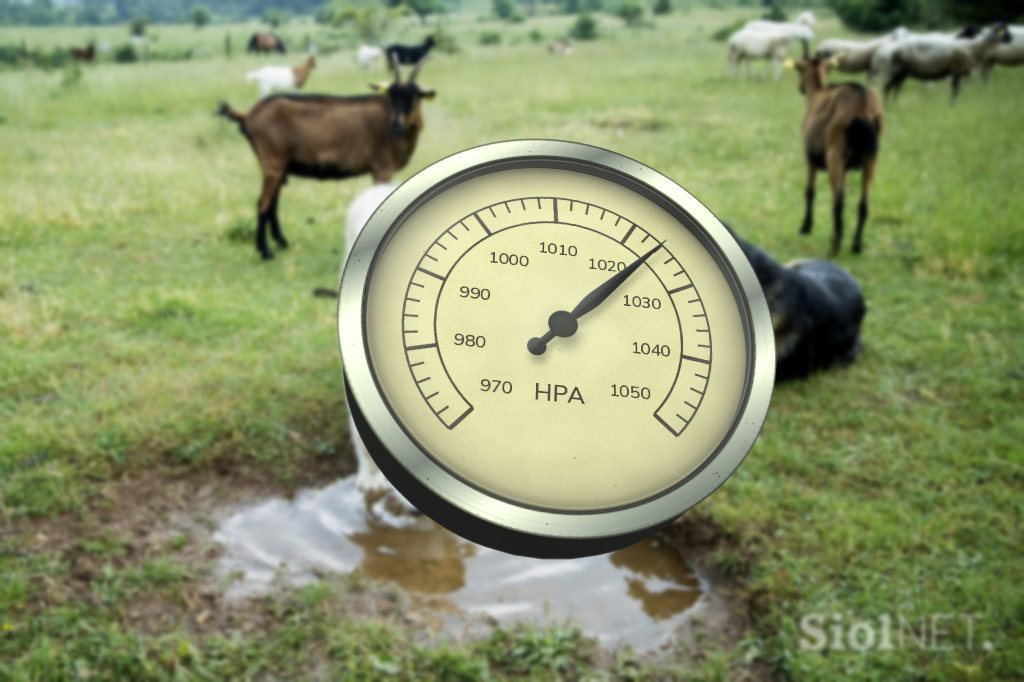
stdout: 1024
